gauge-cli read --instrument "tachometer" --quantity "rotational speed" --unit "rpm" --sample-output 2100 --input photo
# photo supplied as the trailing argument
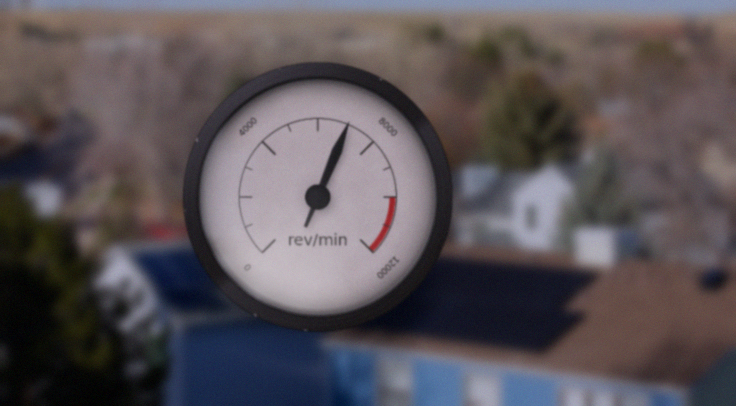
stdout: 7000
